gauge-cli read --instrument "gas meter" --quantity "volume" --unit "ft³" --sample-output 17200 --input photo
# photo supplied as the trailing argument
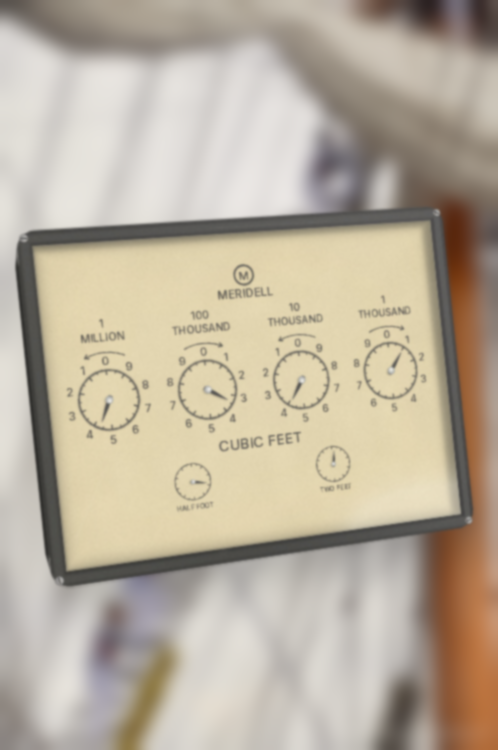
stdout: 434100
